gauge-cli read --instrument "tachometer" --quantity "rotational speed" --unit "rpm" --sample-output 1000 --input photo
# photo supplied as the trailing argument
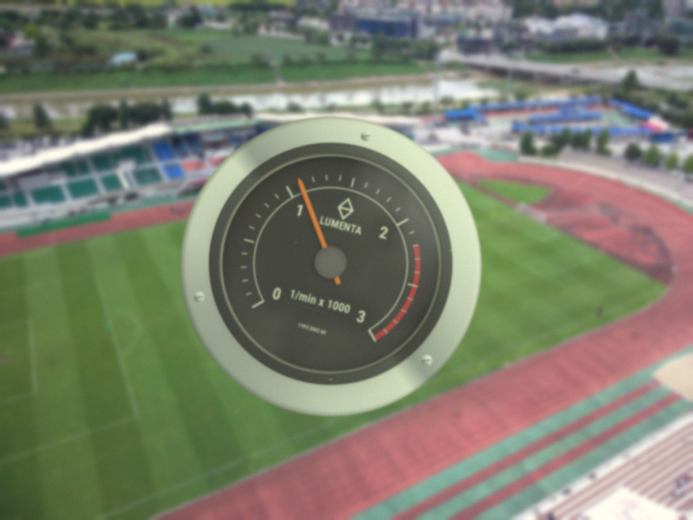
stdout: 1100
